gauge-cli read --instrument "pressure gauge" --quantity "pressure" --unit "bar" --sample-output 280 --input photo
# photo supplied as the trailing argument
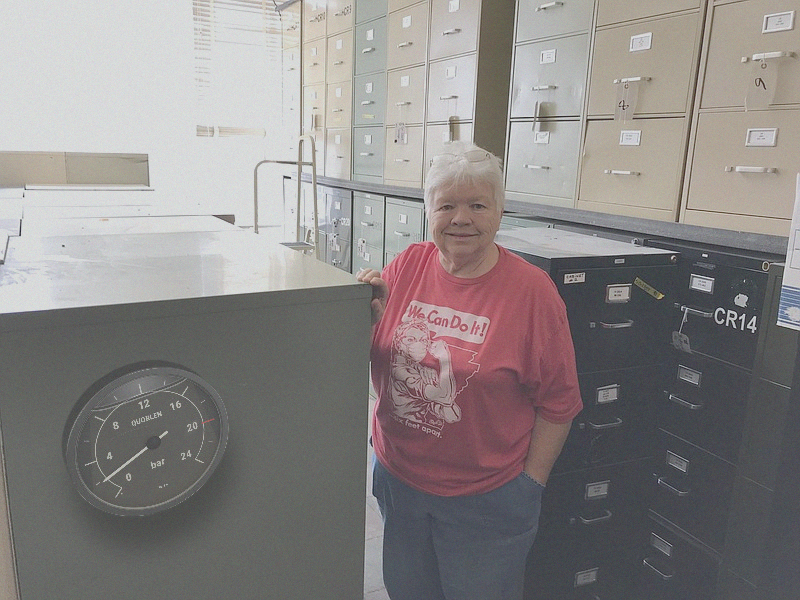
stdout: 2
